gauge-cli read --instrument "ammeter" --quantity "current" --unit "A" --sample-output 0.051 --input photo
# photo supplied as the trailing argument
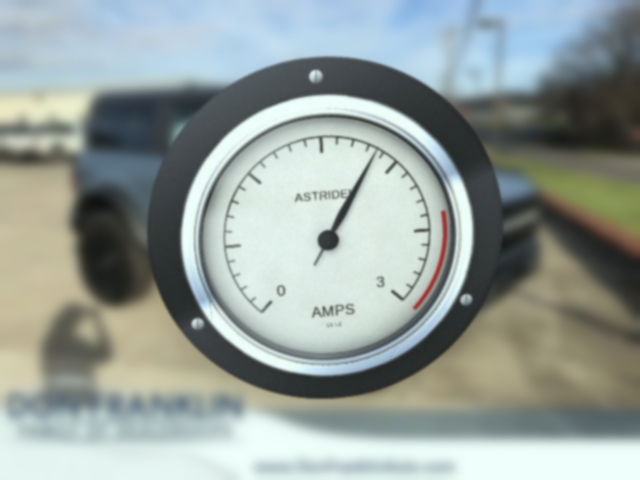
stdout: 1.85
